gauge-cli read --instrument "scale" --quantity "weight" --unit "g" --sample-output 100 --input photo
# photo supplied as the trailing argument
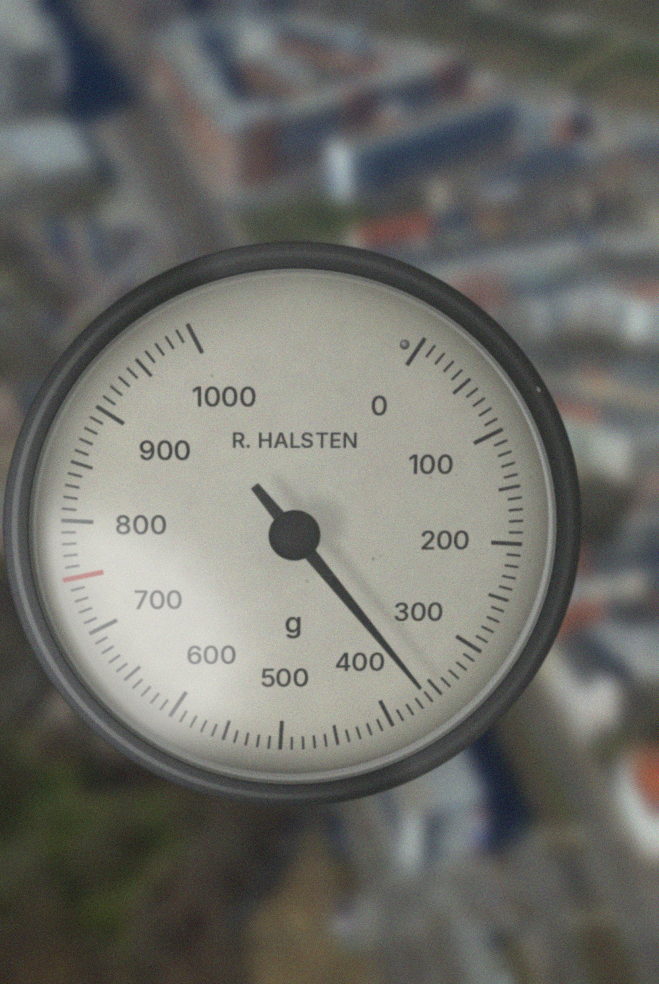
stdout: 360
